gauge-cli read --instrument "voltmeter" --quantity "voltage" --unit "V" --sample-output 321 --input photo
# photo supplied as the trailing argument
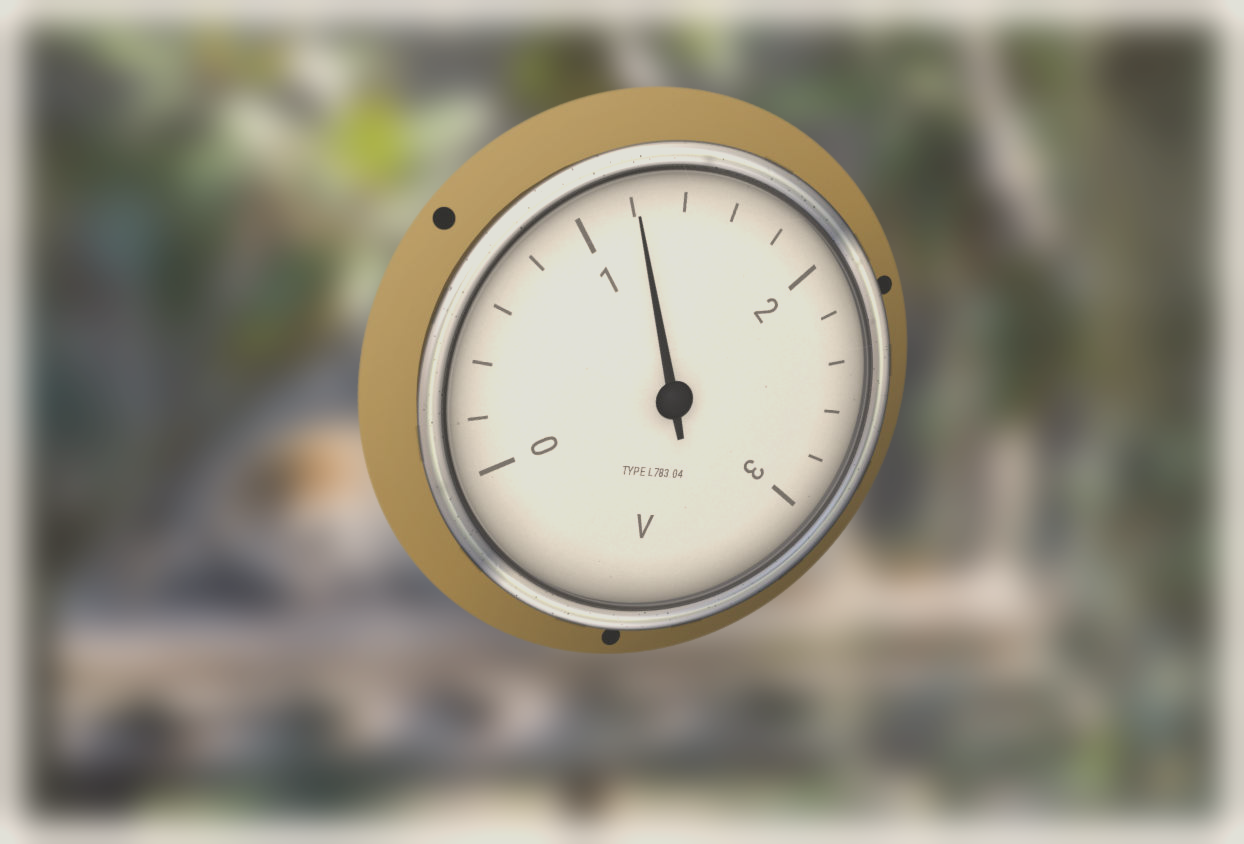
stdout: 1.2
